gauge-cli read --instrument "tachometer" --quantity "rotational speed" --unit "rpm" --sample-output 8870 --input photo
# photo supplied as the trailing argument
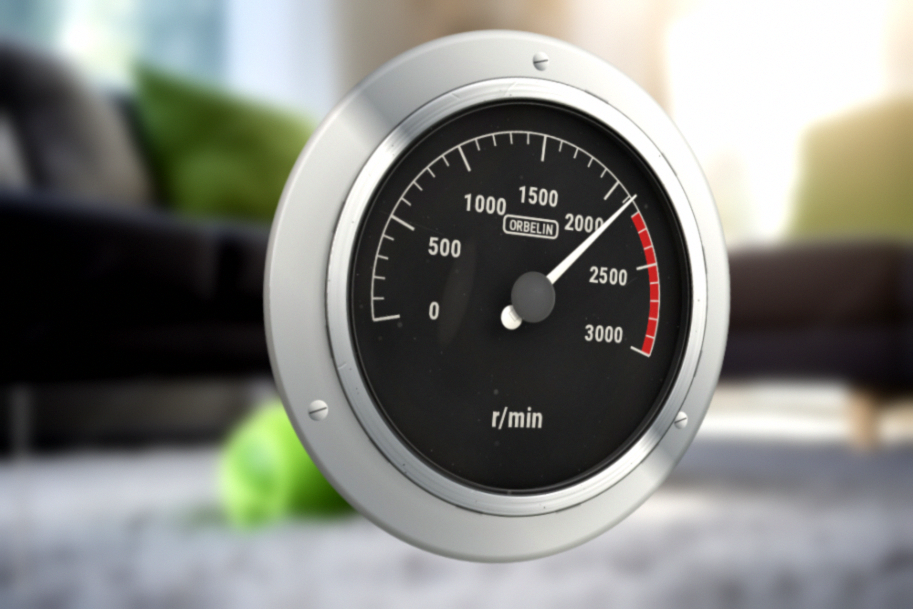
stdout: 2100
